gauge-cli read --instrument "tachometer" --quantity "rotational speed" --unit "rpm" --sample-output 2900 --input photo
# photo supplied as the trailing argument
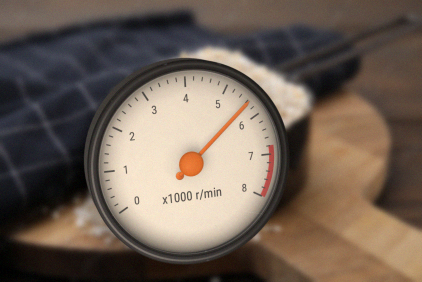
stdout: 5600
